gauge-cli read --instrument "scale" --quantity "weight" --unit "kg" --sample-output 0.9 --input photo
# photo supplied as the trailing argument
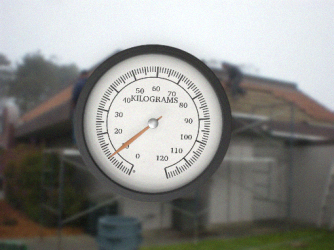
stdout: 10
